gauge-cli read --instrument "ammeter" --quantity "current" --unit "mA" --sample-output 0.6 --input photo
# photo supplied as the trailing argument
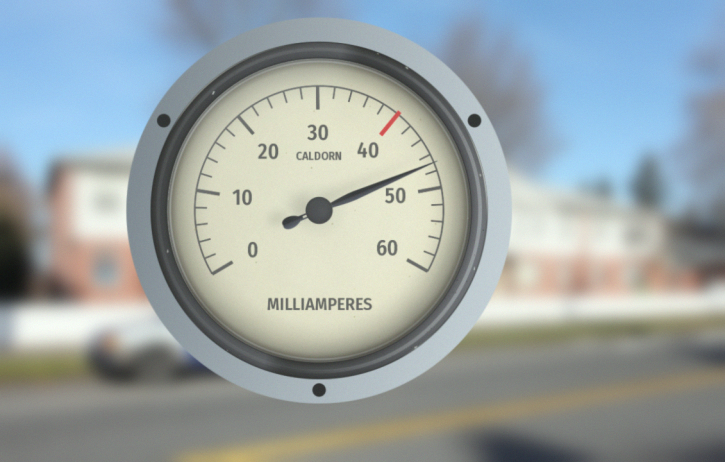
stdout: 47
